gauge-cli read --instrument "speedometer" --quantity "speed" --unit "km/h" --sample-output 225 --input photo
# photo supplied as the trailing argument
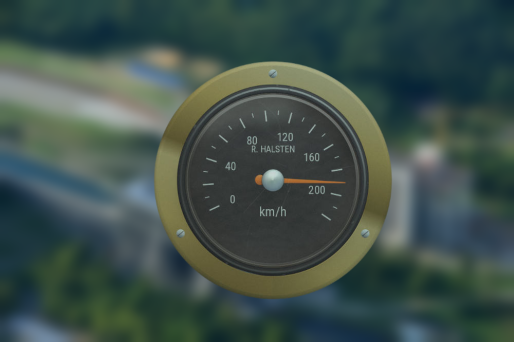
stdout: 190
